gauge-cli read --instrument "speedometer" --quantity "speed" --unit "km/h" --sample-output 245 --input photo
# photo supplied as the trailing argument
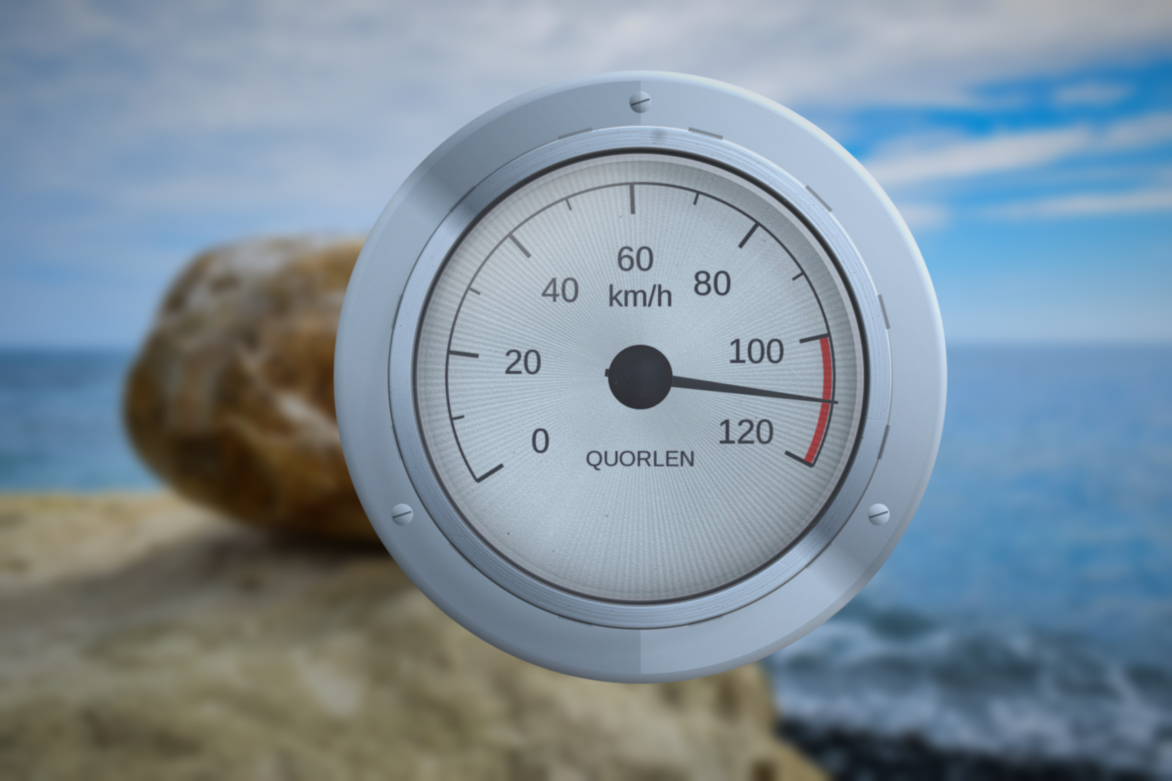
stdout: 110
